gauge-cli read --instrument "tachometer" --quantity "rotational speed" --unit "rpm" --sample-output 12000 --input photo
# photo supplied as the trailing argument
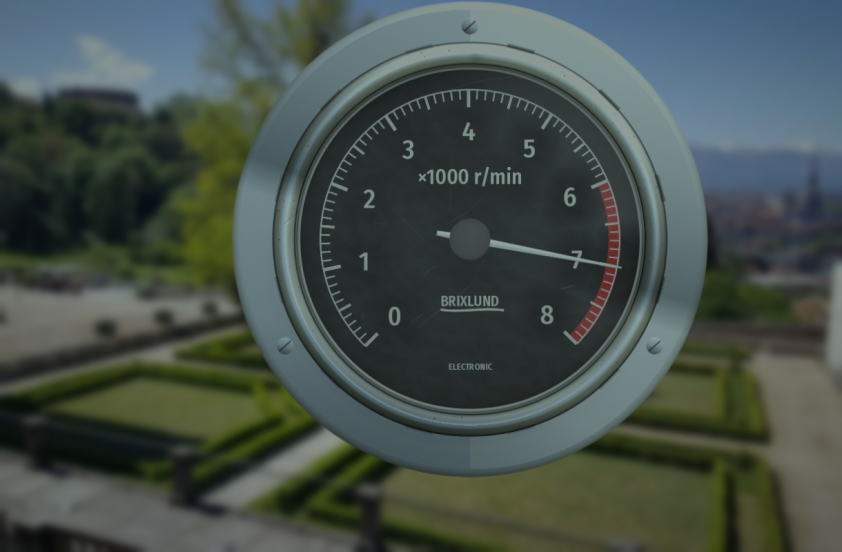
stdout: 7000
